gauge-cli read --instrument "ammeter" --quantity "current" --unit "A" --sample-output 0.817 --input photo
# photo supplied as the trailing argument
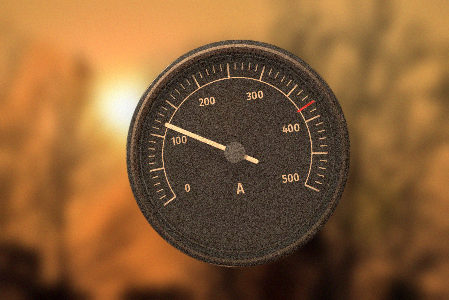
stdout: 120
